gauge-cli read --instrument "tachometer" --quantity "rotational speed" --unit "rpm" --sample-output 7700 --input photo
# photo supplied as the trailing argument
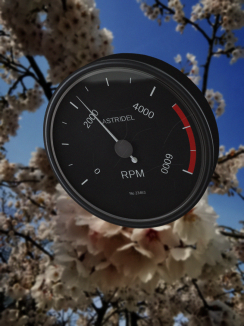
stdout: 2250
